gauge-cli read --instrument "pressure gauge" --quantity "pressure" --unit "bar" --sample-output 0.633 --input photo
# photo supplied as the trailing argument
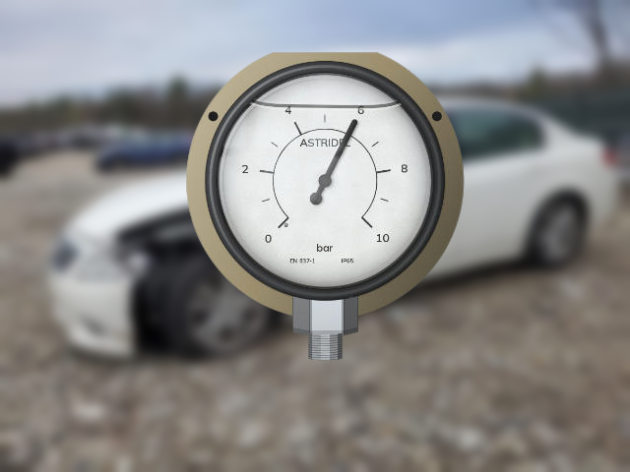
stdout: 6
